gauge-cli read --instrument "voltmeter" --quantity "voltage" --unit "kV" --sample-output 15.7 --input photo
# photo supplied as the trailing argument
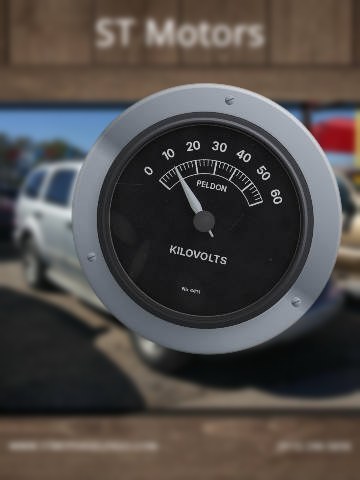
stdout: 10
